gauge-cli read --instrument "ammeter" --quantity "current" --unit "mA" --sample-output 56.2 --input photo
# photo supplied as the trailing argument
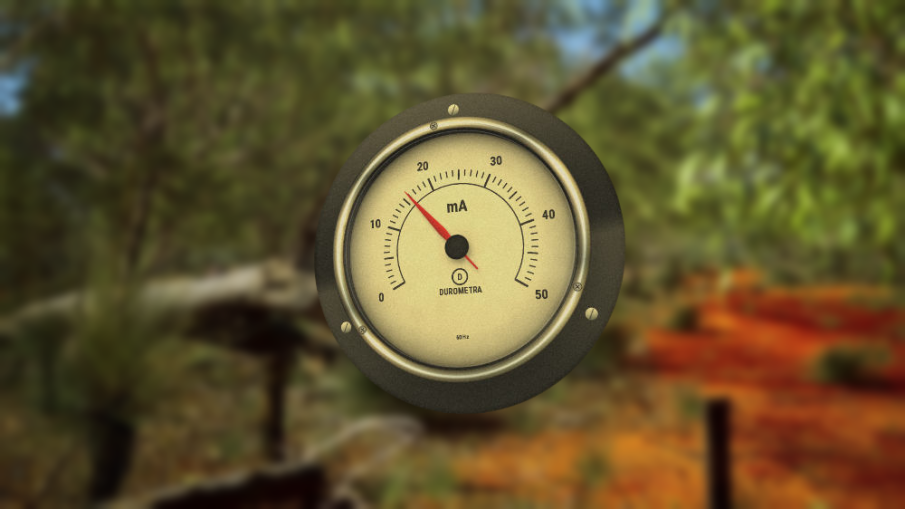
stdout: 16
